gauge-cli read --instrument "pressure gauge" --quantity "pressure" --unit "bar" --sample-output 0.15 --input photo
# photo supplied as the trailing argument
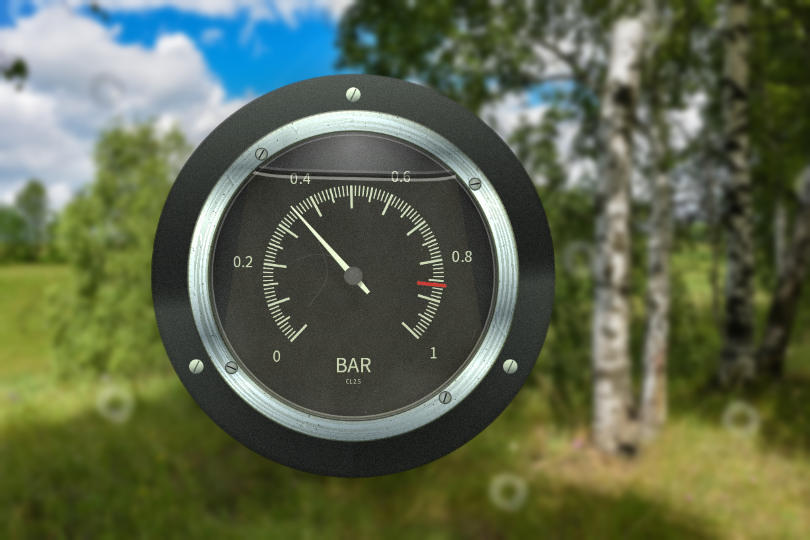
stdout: 0.35
